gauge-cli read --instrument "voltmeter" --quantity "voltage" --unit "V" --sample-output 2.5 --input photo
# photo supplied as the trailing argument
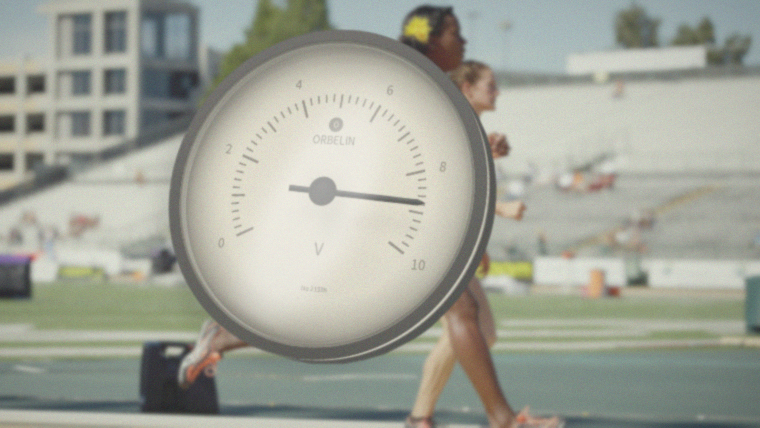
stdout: 8.8
